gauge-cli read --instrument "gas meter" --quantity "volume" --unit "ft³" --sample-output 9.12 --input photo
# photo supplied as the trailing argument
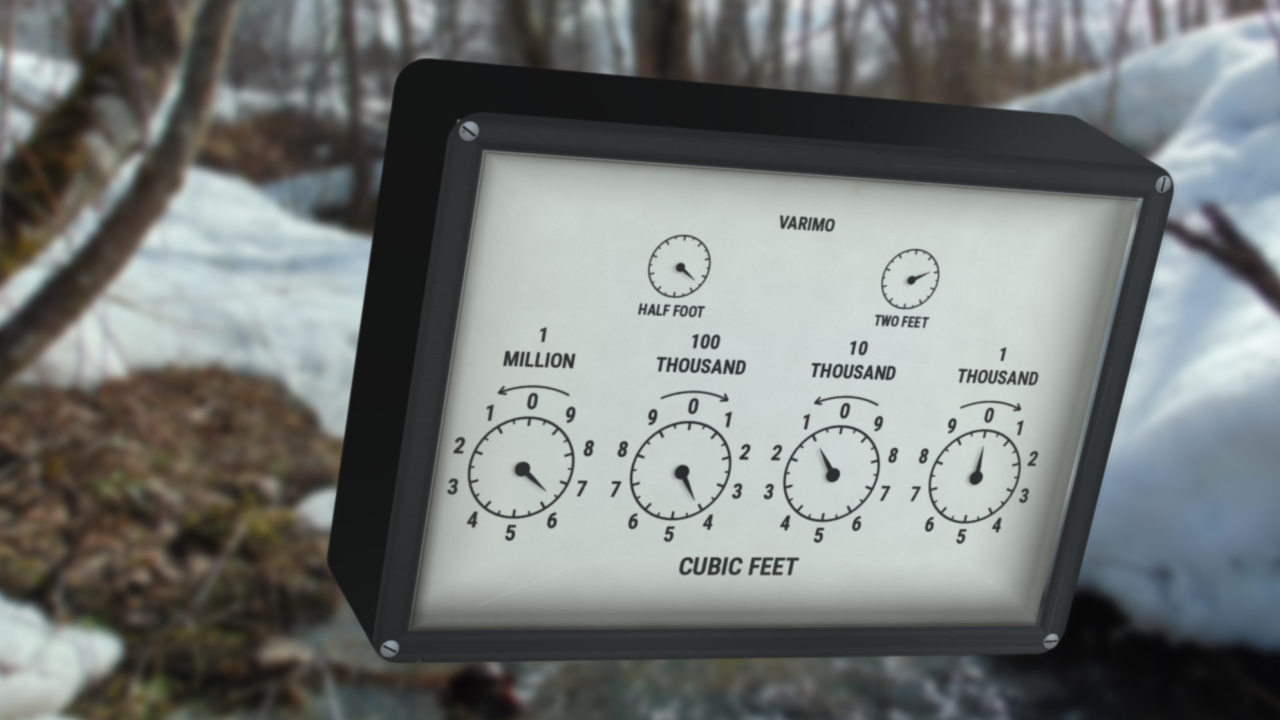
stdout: 641000
